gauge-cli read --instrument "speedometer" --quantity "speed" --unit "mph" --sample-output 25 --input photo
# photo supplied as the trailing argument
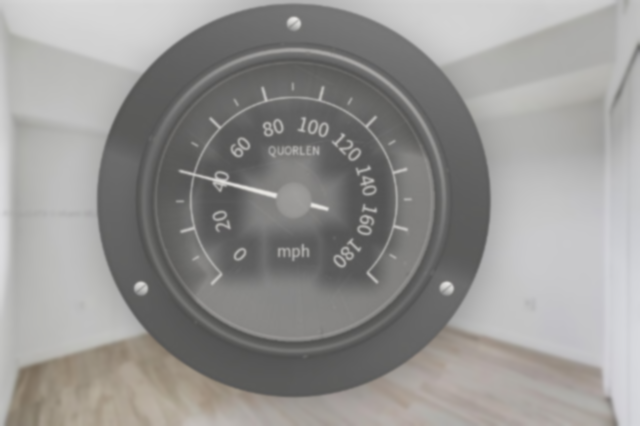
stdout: 40
